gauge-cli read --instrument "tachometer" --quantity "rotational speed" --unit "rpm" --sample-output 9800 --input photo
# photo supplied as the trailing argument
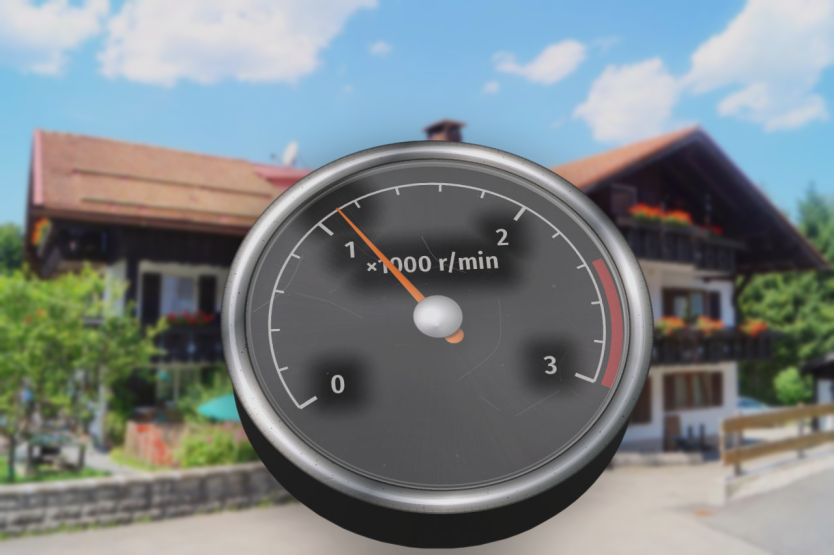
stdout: 1100
